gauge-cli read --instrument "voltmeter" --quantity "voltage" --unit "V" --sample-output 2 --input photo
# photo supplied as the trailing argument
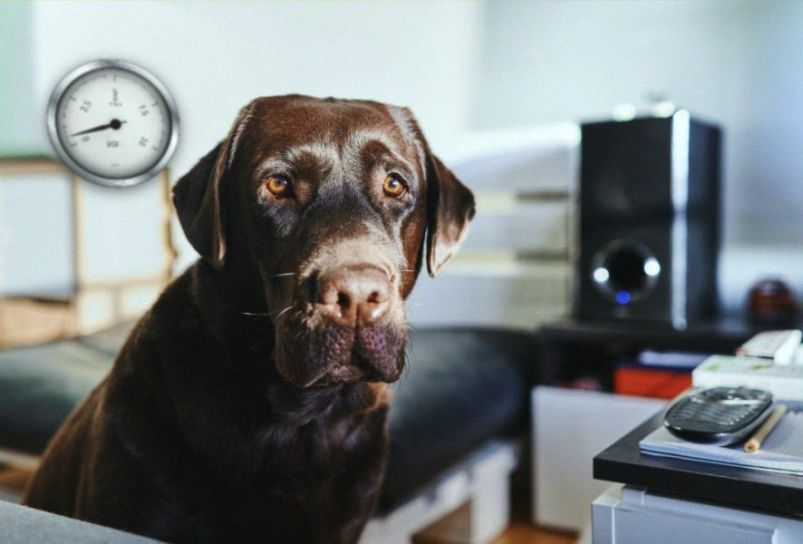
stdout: 0.5
